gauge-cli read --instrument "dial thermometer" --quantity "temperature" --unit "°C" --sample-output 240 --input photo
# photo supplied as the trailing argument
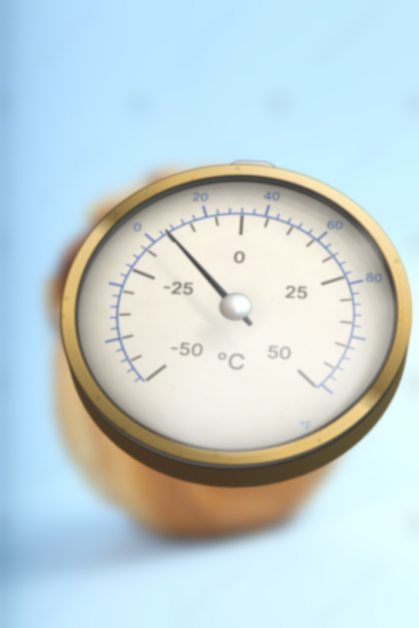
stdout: -15
